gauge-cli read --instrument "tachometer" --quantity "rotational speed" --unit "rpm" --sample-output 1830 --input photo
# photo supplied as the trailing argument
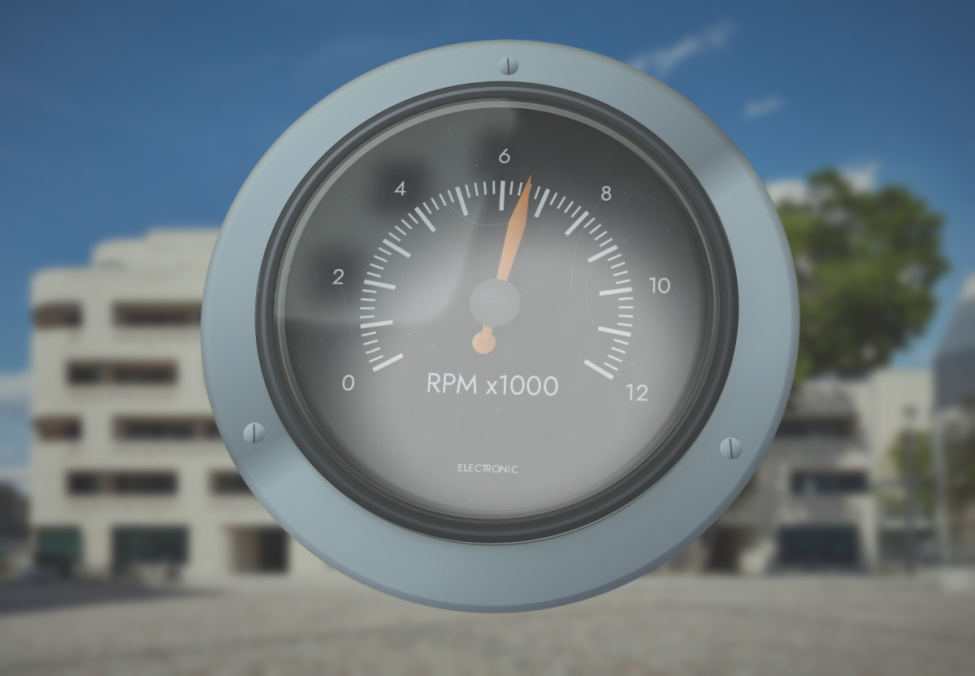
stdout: 6600
